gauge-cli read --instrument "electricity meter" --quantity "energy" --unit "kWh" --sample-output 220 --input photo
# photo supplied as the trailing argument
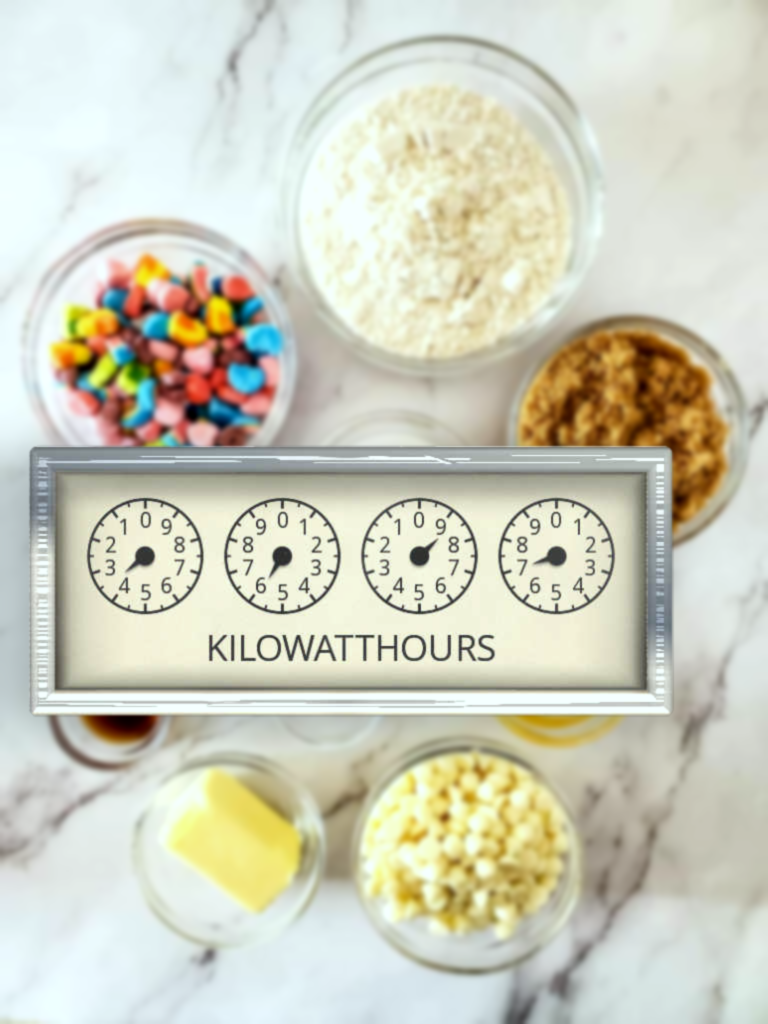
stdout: 3587
